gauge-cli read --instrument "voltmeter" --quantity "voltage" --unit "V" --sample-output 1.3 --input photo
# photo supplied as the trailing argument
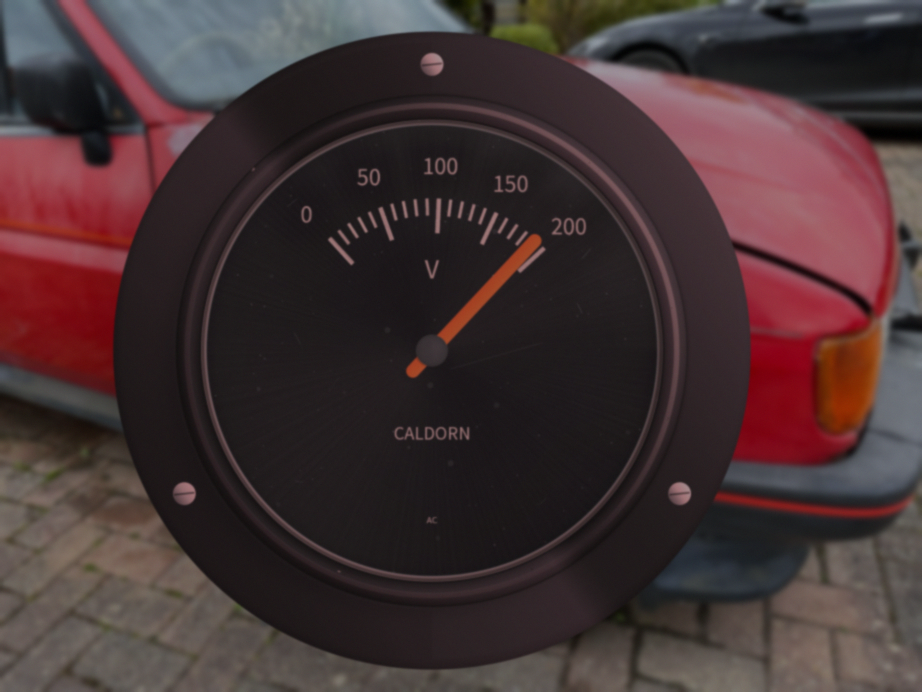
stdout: 190
